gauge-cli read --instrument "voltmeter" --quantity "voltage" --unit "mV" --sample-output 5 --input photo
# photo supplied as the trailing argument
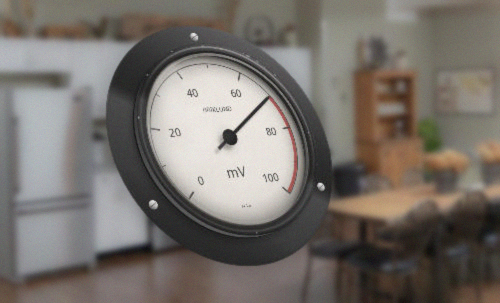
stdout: 70
